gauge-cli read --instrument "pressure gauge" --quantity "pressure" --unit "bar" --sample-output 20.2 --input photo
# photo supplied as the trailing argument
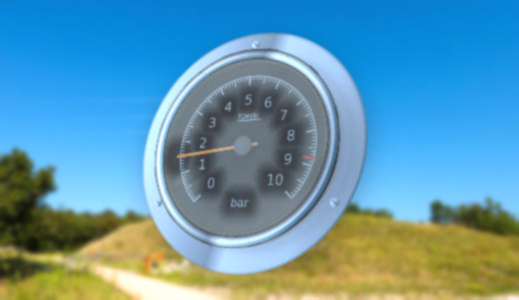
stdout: 1.5
